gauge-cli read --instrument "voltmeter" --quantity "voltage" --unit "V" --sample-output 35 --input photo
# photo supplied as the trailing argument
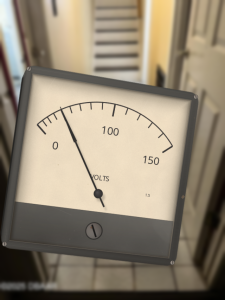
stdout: 50
